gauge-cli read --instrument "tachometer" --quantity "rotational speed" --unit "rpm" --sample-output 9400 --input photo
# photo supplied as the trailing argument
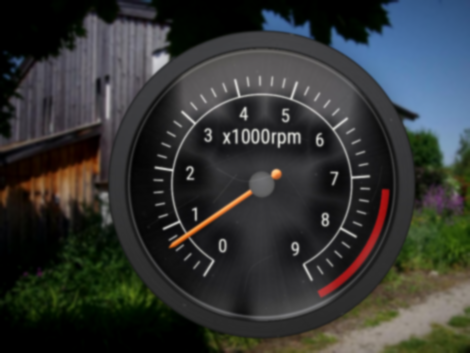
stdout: 700
